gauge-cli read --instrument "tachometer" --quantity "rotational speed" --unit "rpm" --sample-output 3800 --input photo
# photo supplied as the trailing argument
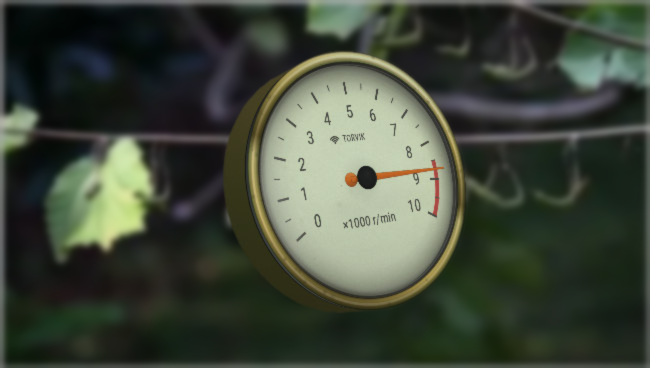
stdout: 8750
